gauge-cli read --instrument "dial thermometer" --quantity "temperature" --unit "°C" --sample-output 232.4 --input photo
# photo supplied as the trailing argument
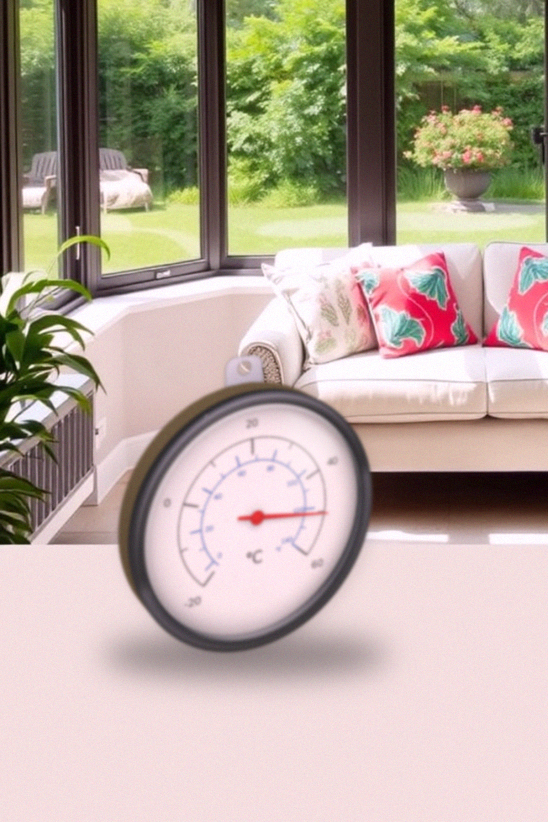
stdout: 50
